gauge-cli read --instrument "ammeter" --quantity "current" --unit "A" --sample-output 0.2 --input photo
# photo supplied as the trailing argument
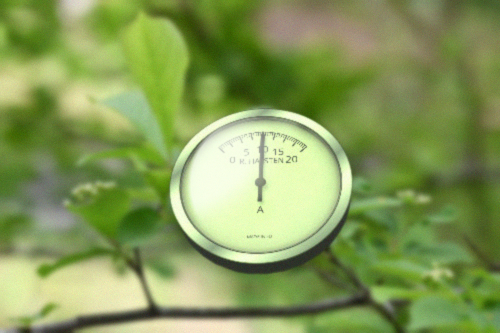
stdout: 10
